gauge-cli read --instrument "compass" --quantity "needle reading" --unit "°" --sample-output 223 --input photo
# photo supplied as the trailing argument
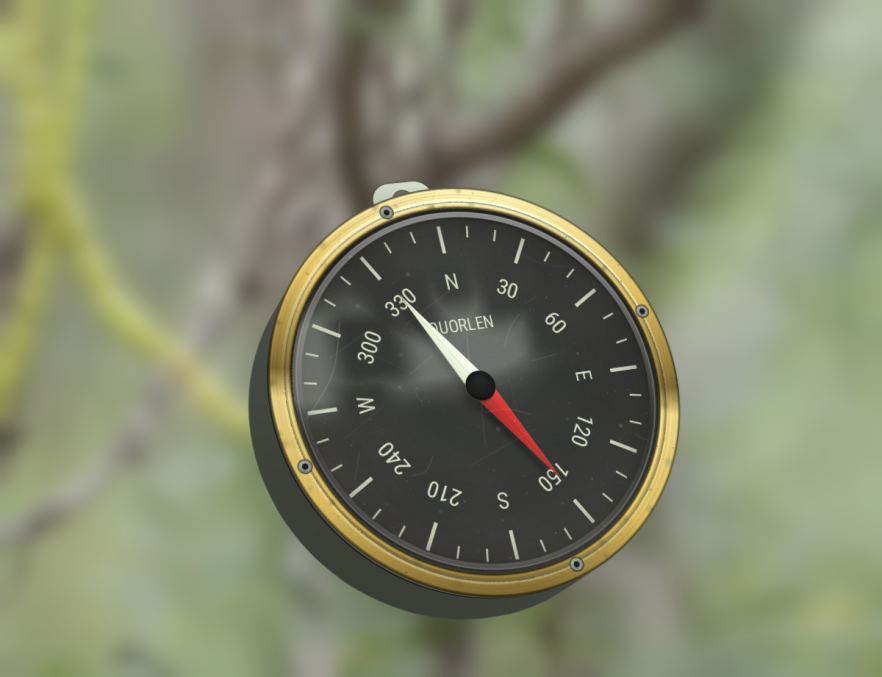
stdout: 150
